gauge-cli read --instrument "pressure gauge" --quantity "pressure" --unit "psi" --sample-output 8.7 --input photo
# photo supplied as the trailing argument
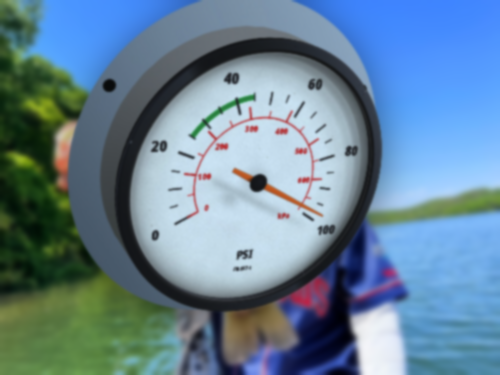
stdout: 97.5
